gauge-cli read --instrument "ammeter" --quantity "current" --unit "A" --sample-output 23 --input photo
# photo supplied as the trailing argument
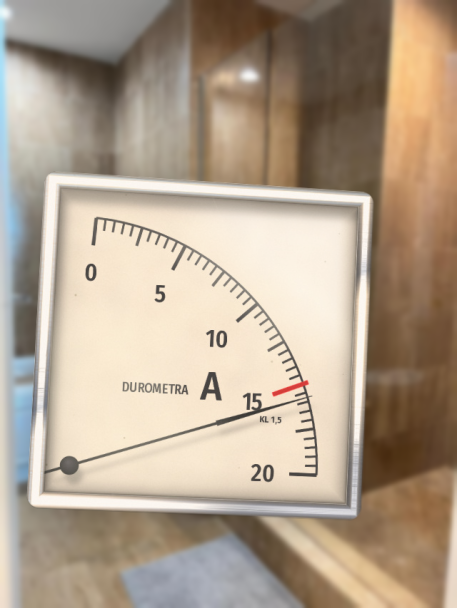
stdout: 15.75
